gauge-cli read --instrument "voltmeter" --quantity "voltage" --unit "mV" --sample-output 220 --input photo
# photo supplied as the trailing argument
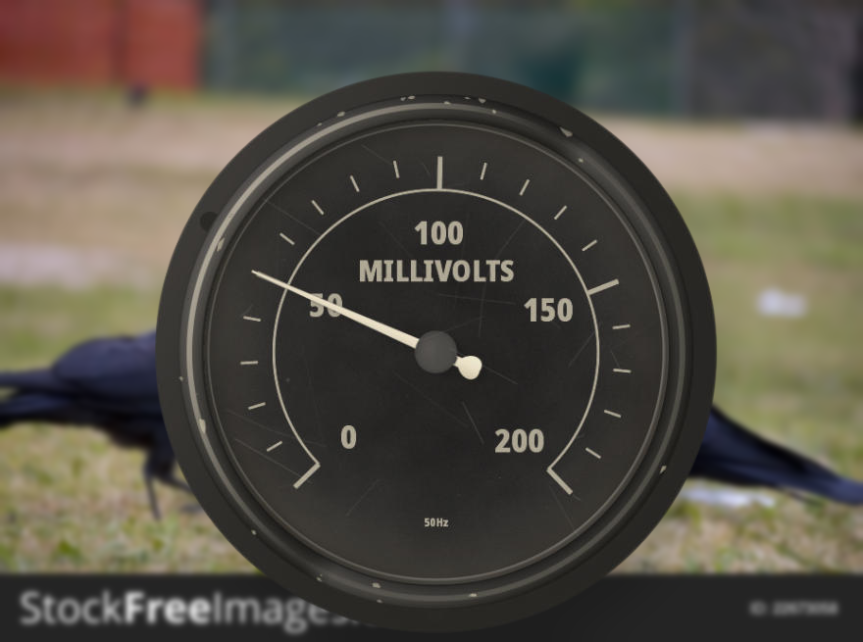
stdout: 50
